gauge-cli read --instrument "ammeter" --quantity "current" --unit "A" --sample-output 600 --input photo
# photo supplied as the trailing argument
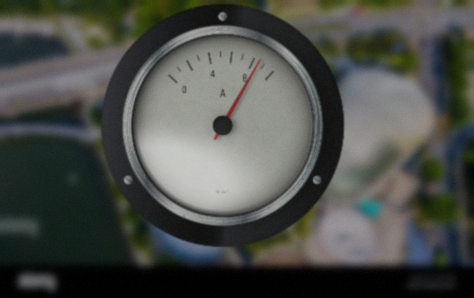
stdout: 8.5
